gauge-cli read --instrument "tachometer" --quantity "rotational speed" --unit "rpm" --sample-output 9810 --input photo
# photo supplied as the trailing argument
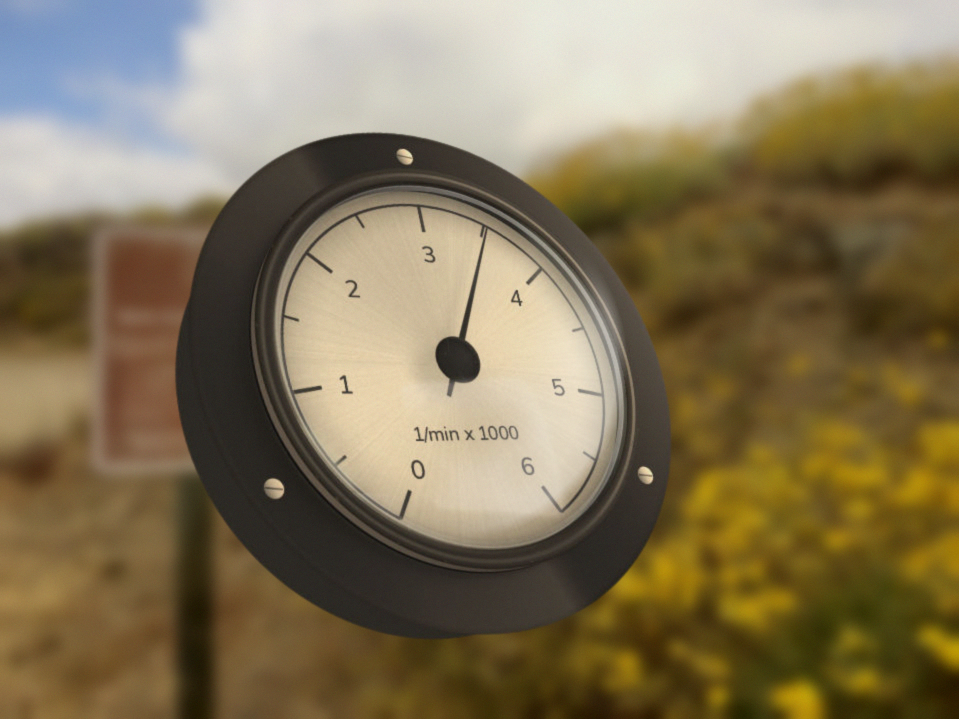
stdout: 3500
